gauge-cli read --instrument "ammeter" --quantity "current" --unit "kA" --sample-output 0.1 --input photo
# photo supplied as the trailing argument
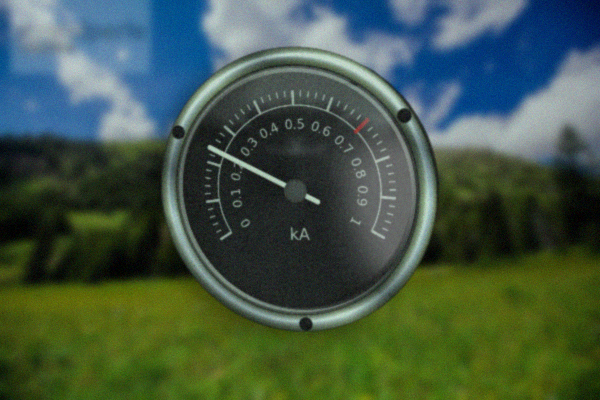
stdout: 0.24
